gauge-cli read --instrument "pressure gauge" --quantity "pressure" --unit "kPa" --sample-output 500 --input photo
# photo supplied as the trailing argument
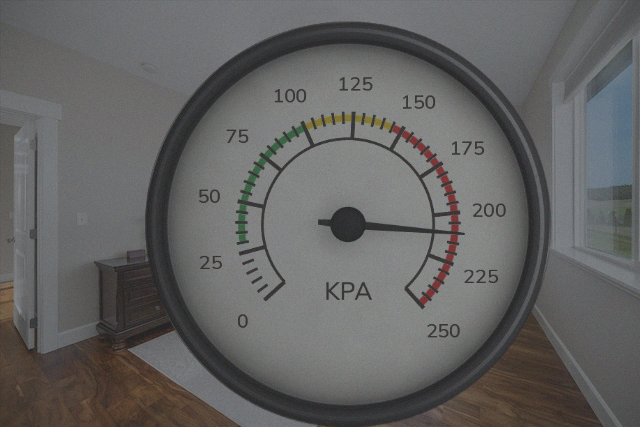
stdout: 210
